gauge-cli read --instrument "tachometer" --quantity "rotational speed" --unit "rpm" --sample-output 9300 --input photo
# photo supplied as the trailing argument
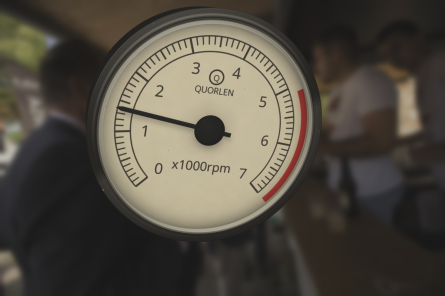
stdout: 1400
